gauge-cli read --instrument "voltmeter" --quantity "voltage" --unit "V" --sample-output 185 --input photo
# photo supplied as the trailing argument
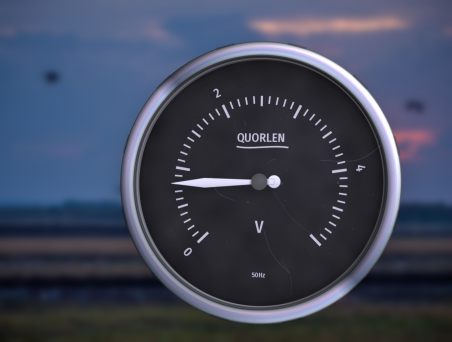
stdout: 0.8
